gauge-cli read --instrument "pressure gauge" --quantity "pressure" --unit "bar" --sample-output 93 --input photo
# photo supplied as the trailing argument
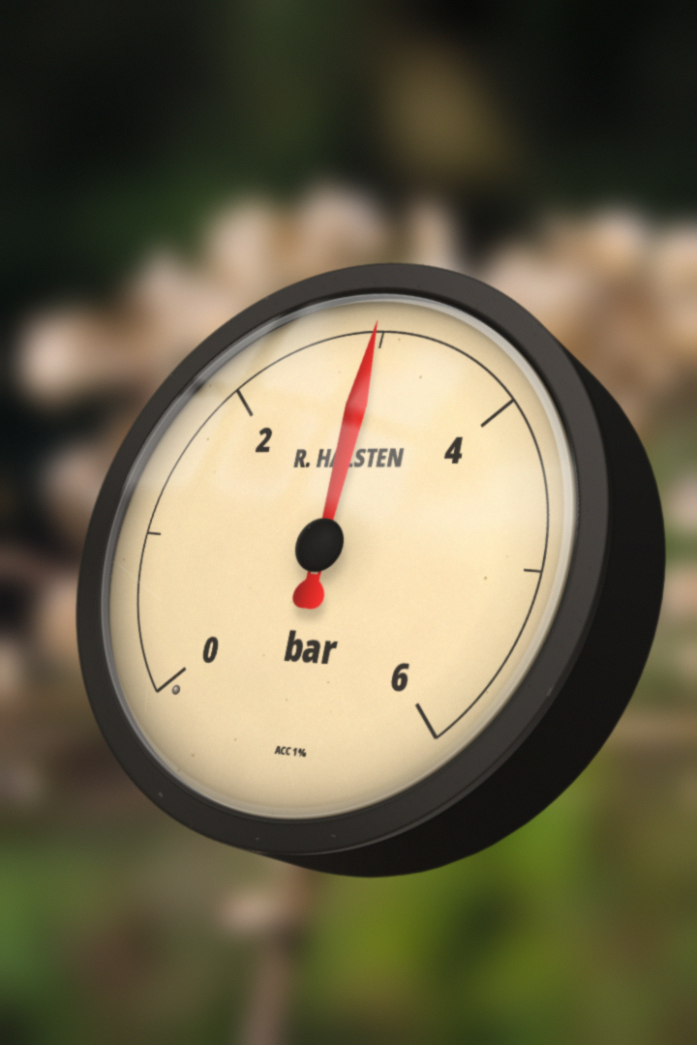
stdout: 3
